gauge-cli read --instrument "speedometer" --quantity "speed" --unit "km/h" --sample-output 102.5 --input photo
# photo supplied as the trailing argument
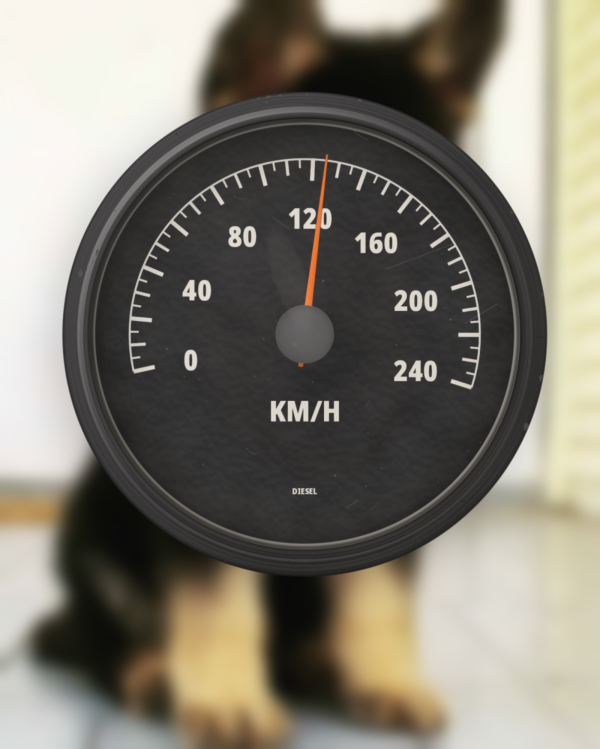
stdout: 125
